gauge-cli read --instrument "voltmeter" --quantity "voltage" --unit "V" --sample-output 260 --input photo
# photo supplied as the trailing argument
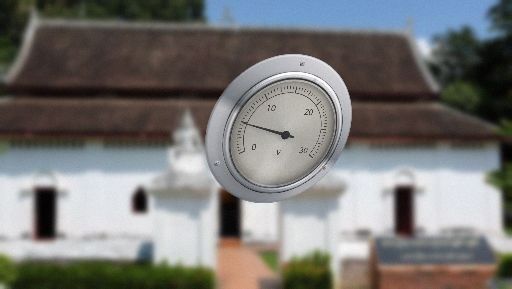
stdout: 5
